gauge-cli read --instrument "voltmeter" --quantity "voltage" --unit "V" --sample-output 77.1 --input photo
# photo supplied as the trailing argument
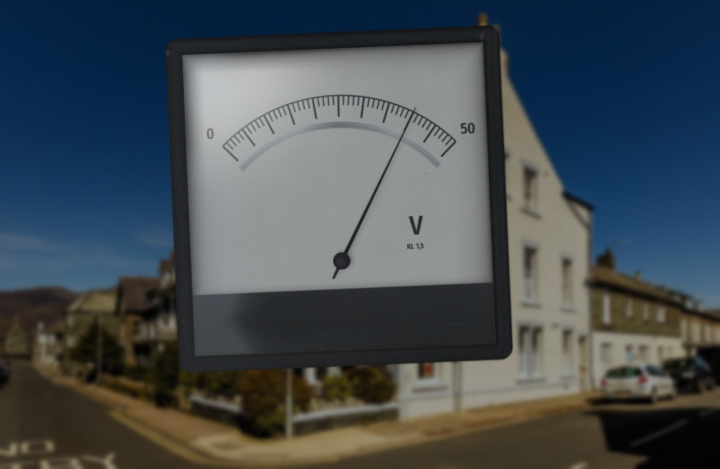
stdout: 40
